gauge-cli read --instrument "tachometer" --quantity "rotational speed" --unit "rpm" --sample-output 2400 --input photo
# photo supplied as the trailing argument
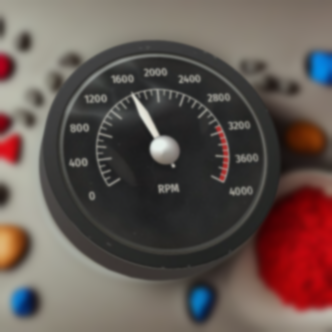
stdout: 1600
